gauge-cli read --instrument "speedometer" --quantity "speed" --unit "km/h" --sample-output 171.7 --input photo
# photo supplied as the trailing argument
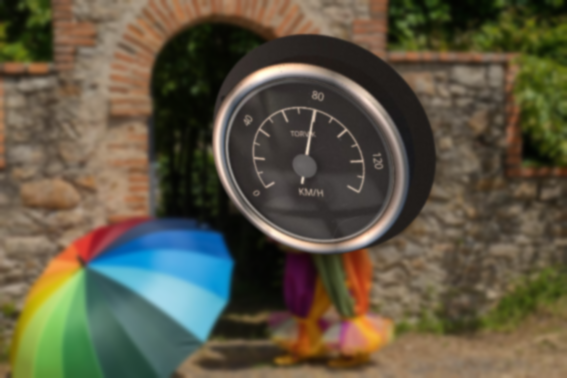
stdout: 80
